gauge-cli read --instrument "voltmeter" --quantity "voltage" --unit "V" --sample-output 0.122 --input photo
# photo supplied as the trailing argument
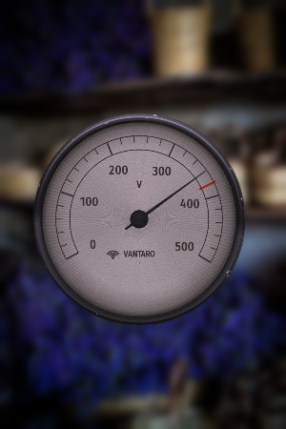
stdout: 360
